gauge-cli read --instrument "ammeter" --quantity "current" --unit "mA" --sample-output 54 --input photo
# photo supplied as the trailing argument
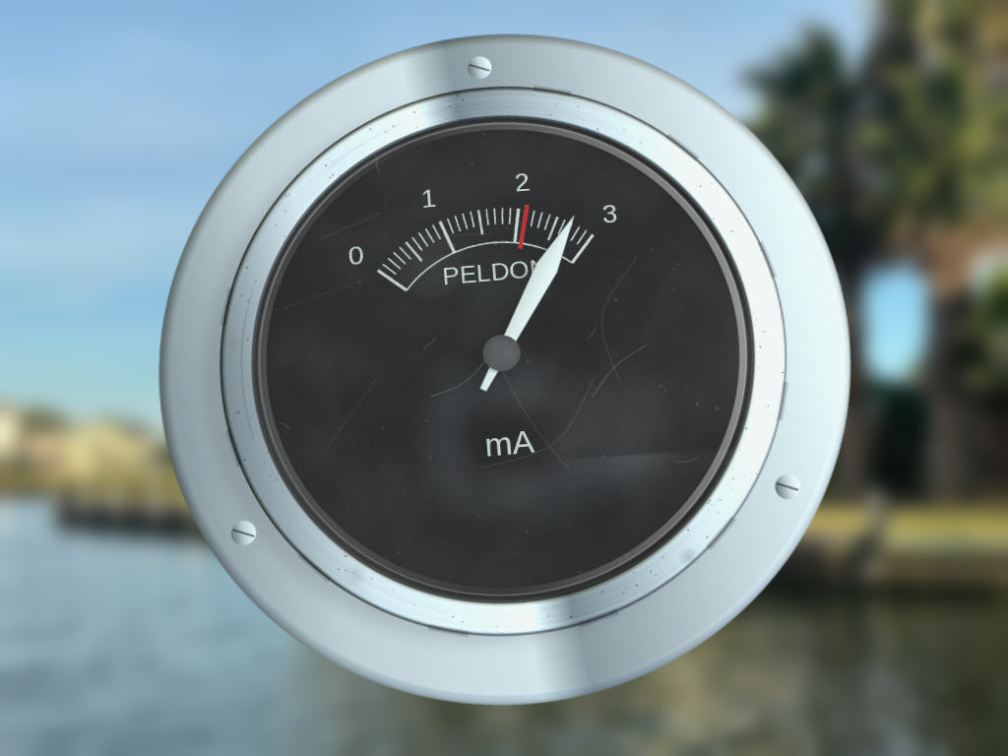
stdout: 2.7
